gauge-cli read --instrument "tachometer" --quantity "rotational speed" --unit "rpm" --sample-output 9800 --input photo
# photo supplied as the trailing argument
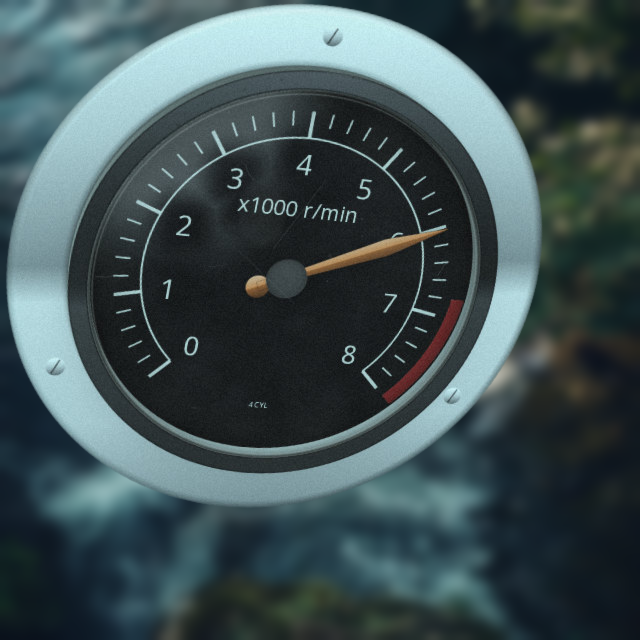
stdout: 6000
